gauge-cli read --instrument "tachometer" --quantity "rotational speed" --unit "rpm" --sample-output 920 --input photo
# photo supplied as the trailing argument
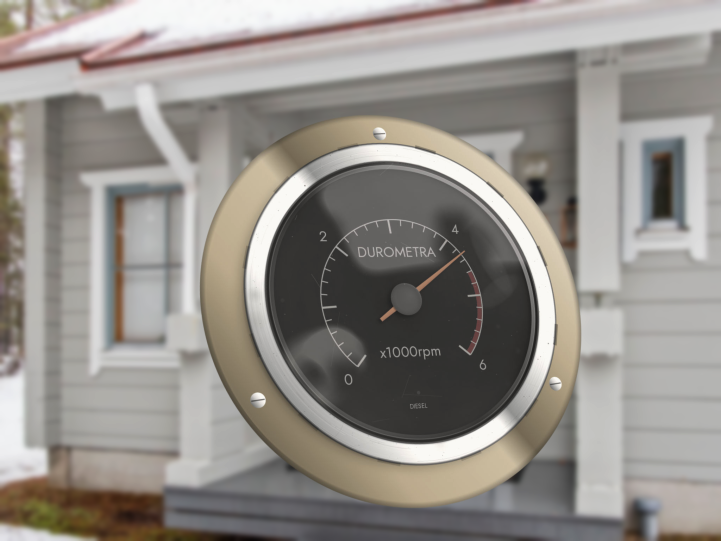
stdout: 4300
